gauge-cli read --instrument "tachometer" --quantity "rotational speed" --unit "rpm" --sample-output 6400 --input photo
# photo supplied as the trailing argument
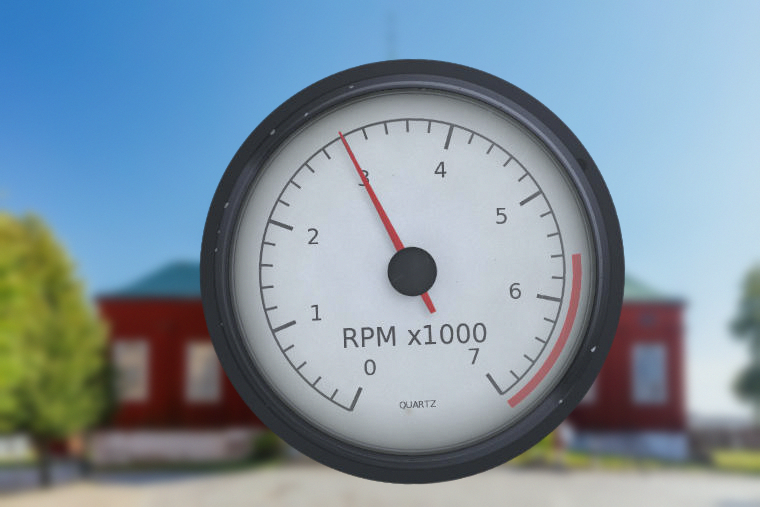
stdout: 3000
